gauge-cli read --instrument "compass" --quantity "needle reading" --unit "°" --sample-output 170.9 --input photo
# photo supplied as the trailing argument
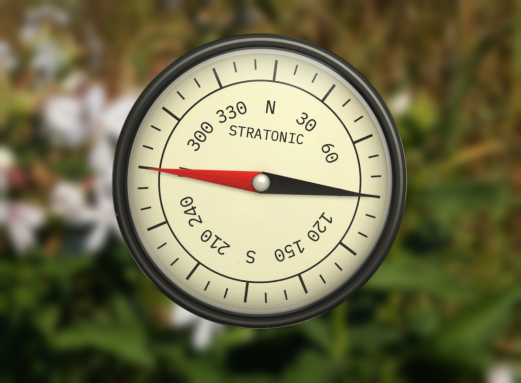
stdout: 270
